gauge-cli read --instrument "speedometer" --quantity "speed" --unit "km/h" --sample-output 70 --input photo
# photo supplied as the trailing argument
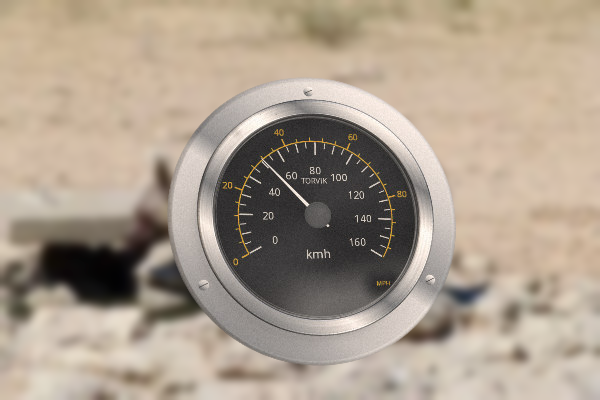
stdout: 50
